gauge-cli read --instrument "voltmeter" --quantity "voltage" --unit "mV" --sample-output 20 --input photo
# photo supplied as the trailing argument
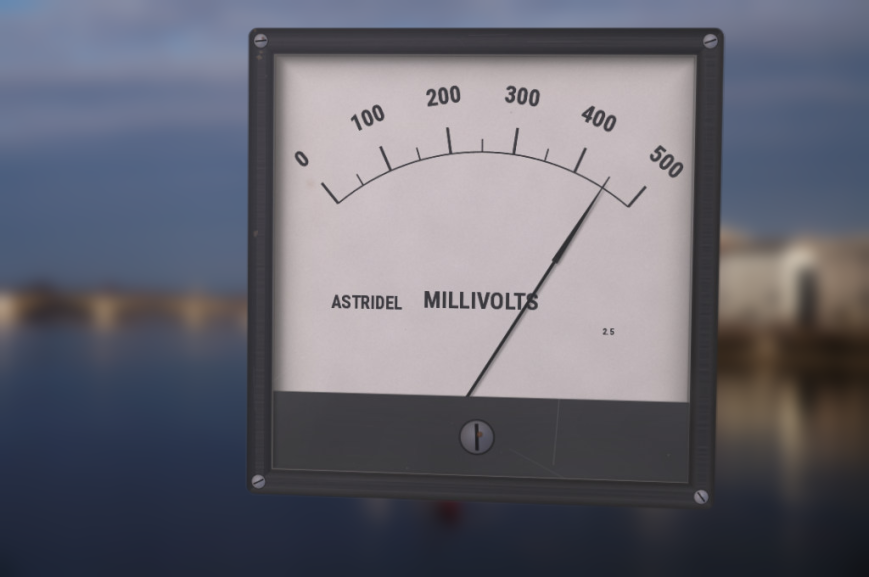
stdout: 450
